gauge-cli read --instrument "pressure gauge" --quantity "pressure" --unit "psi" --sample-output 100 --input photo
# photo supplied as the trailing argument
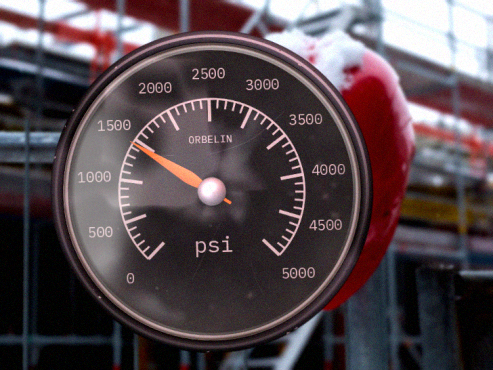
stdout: 1450
